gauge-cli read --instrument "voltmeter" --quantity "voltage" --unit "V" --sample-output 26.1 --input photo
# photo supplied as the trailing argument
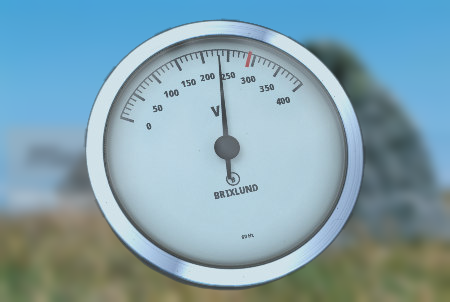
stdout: 230
